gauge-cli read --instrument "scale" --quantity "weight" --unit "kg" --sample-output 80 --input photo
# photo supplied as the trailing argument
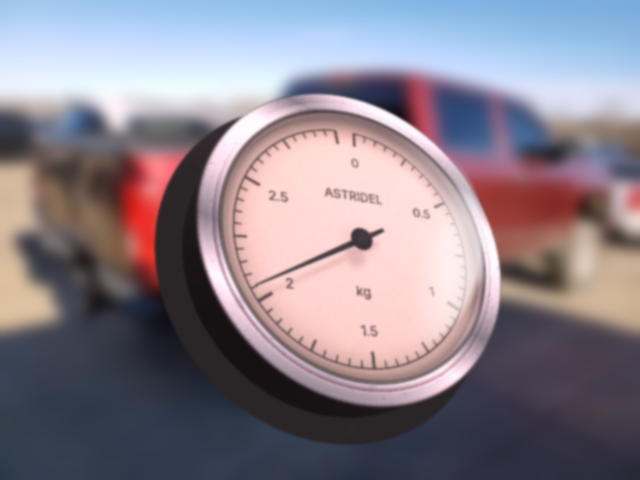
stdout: 2.05
